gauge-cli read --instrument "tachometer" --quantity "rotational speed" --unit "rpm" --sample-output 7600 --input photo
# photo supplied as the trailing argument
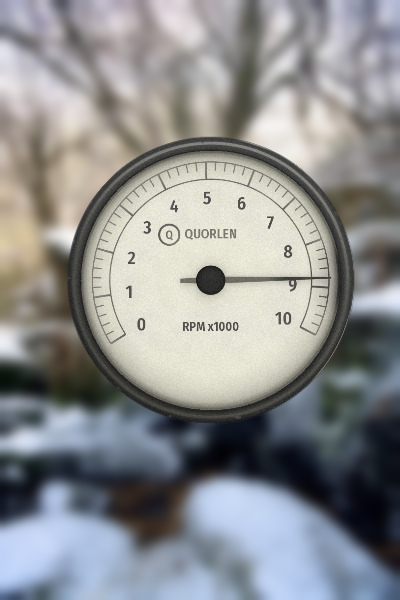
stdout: 8800
